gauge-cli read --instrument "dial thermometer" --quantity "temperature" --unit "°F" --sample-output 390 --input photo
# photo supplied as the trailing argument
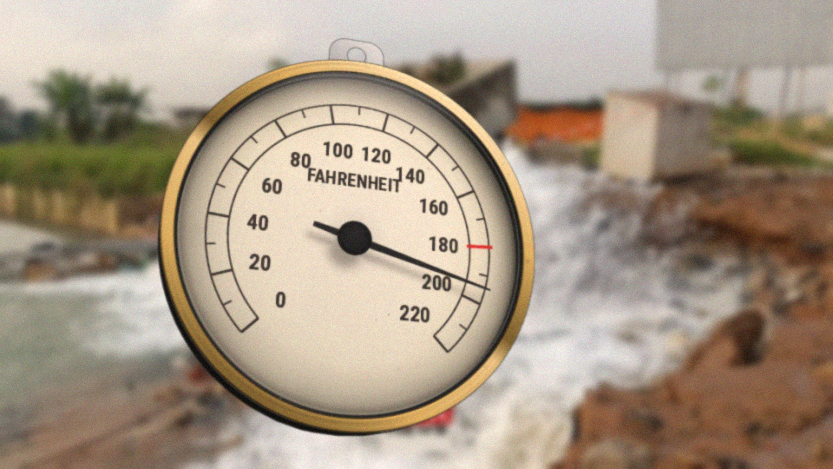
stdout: 195
